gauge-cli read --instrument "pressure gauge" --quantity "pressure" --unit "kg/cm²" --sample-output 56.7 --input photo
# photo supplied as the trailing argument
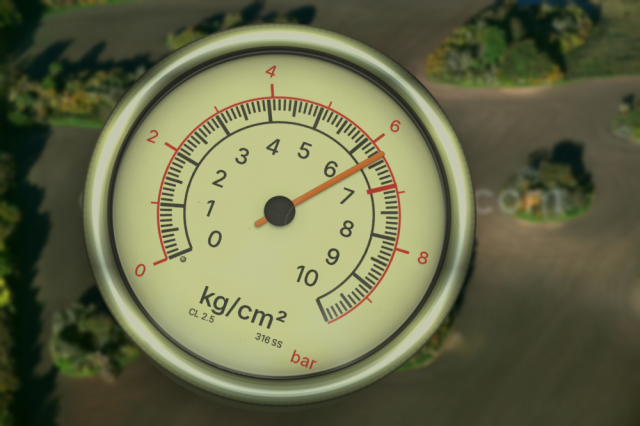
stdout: 6.4
